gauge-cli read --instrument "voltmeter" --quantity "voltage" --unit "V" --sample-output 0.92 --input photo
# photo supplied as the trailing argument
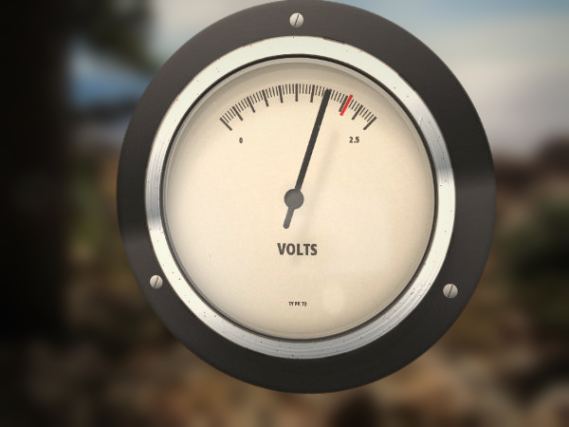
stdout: 1.75
